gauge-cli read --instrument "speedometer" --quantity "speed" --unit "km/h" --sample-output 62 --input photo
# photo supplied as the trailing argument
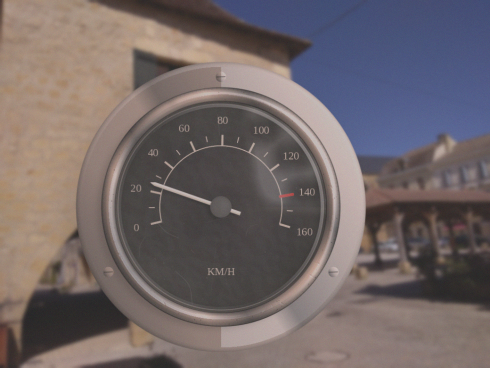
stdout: 25
